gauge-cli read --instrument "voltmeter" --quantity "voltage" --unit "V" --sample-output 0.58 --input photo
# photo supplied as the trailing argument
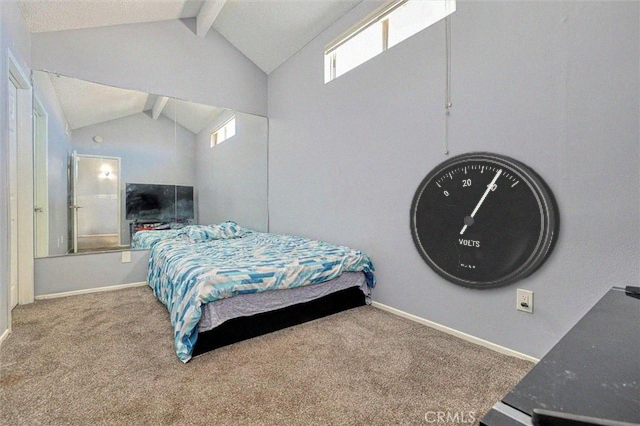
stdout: 40
